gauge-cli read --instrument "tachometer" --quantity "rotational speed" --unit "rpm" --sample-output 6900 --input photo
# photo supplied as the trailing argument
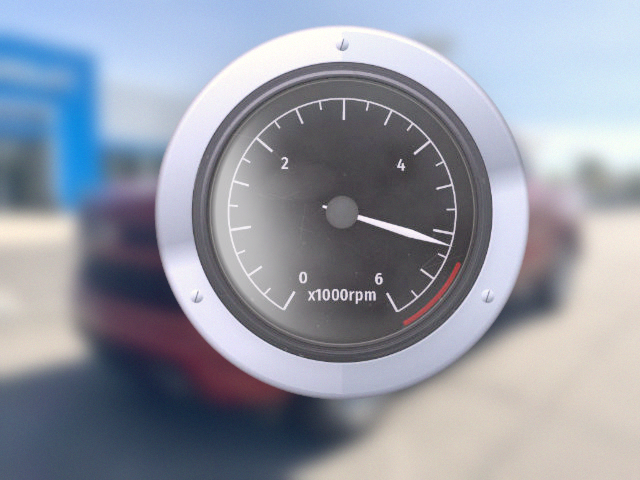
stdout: 5125
